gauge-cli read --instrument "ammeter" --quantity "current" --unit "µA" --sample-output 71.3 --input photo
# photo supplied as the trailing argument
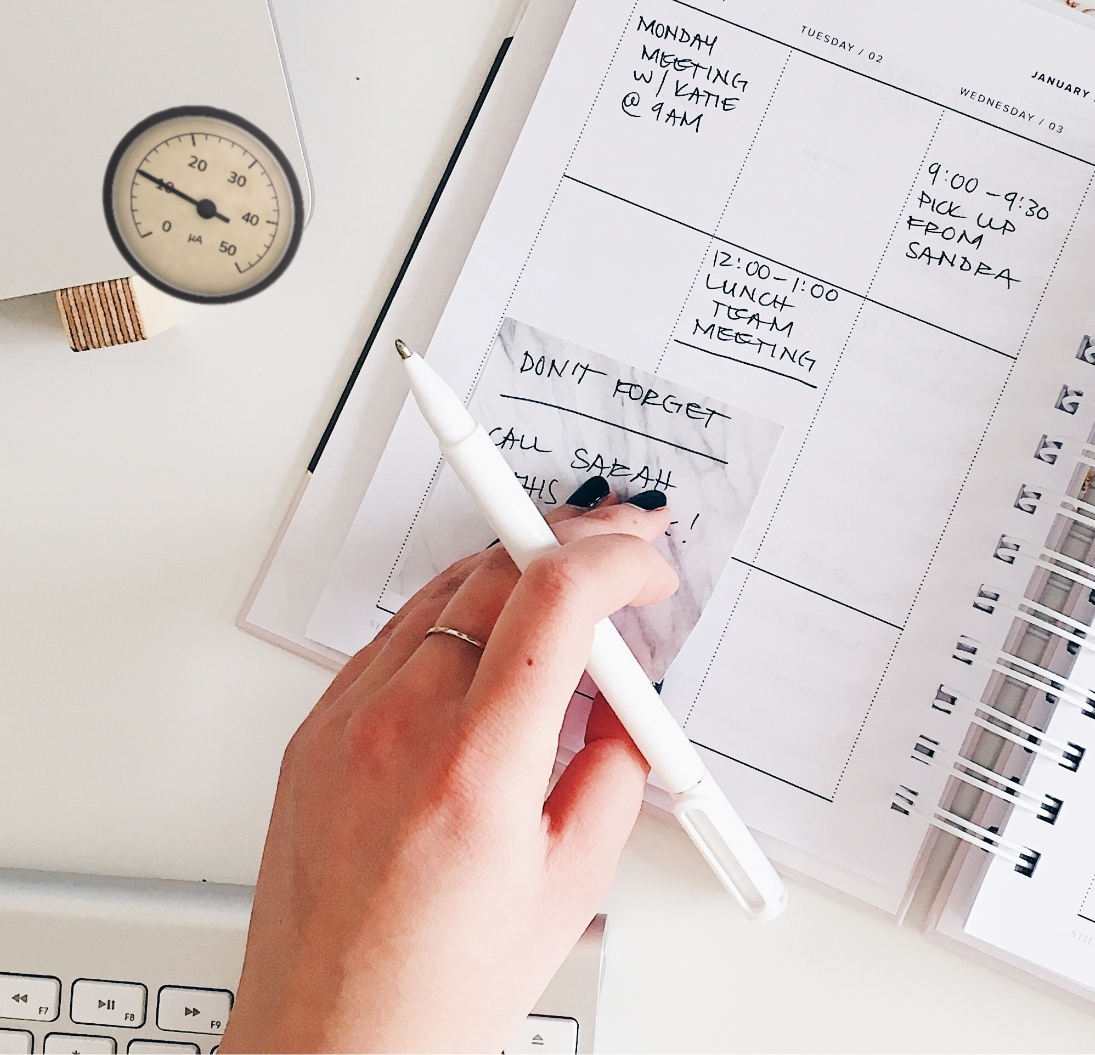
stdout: 10
